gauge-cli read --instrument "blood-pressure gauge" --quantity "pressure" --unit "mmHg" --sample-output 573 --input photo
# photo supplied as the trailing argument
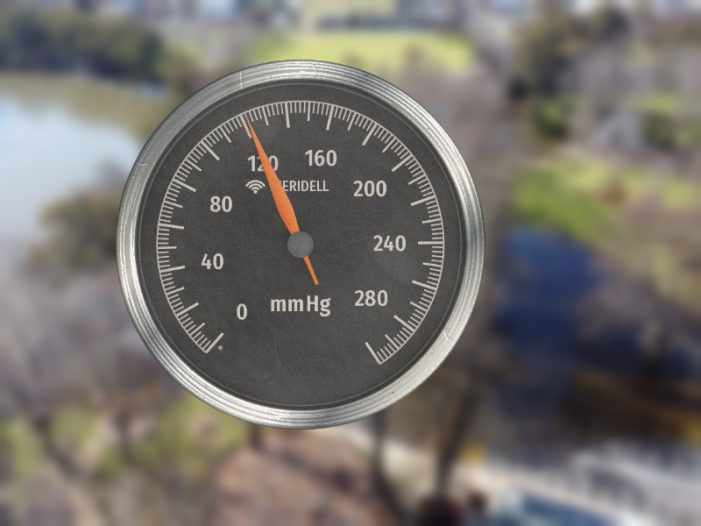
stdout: 122
